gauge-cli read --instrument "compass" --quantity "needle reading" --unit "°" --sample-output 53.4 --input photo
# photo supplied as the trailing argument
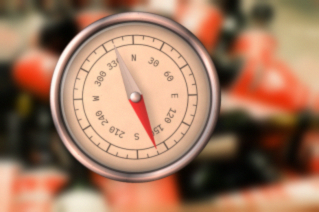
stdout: 160
